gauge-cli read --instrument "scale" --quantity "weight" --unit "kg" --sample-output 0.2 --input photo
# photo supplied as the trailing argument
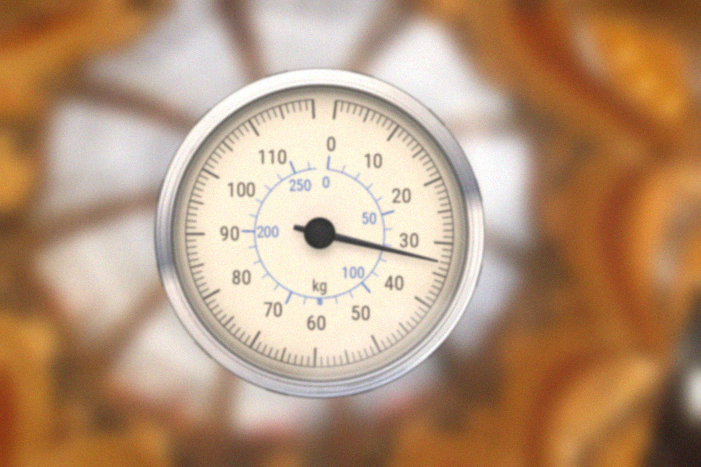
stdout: 33
